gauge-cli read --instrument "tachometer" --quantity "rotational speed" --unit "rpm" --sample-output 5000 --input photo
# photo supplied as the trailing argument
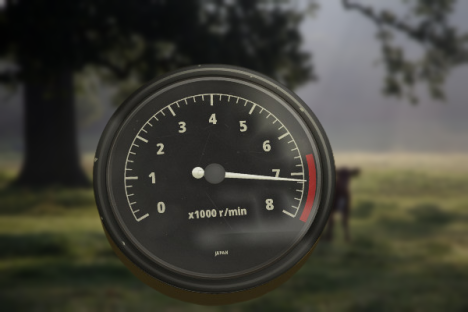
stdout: 7200
